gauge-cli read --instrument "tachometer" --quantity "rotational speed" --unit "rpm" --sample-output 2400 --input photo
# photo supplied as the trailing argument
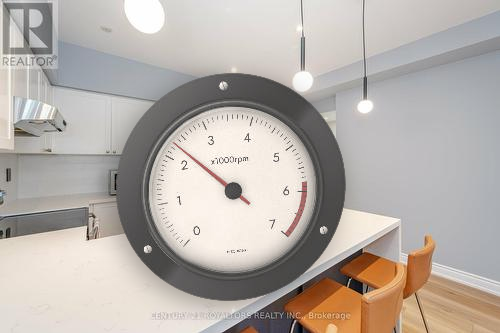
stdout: 2300
